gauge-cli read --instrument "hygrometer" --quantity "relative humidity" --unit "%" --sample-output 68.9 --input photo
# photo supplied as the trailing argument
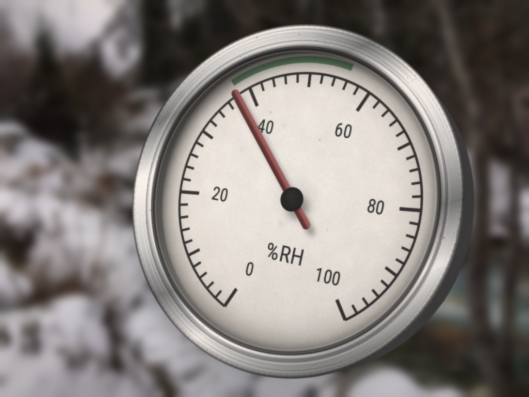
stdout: 38
